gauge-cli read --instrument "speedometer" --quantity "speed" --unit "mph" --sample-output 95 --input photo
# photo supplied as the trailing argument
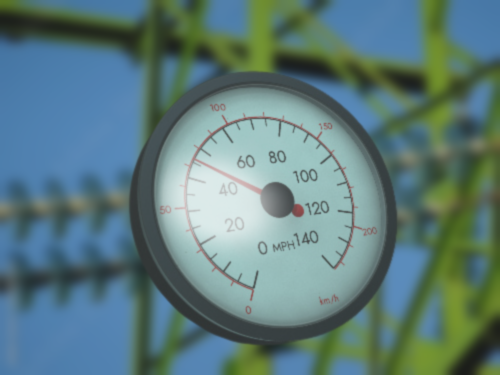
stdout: 45
